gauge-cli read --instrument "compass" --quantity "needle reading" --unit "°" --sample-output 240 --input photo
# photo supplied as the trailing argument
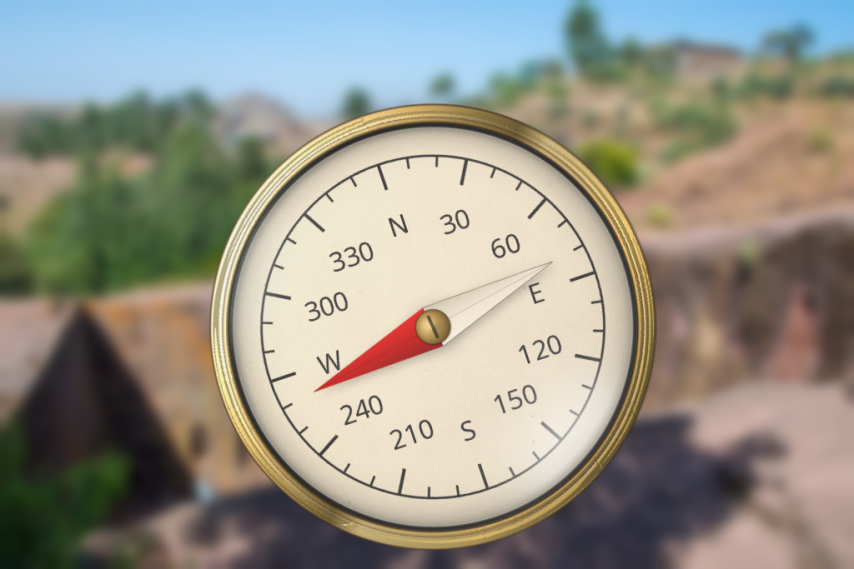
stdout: 260
